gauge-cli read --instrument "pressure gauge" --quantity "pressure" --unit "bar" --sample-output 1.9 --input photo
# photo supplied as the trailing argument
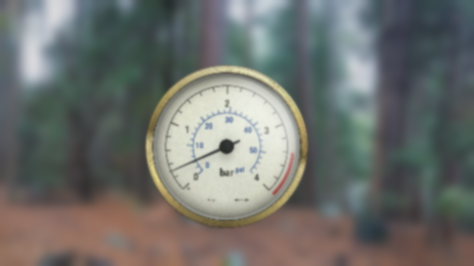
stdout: 0.3
